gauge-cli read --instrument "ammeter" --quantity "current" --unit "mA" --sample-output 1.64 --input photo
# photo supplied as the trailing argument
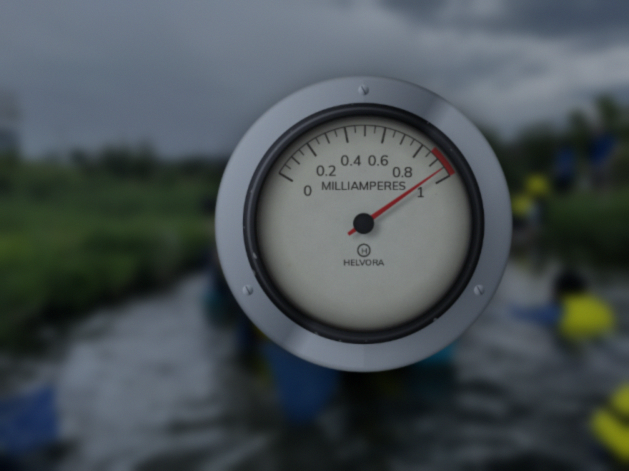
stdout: 0.95
